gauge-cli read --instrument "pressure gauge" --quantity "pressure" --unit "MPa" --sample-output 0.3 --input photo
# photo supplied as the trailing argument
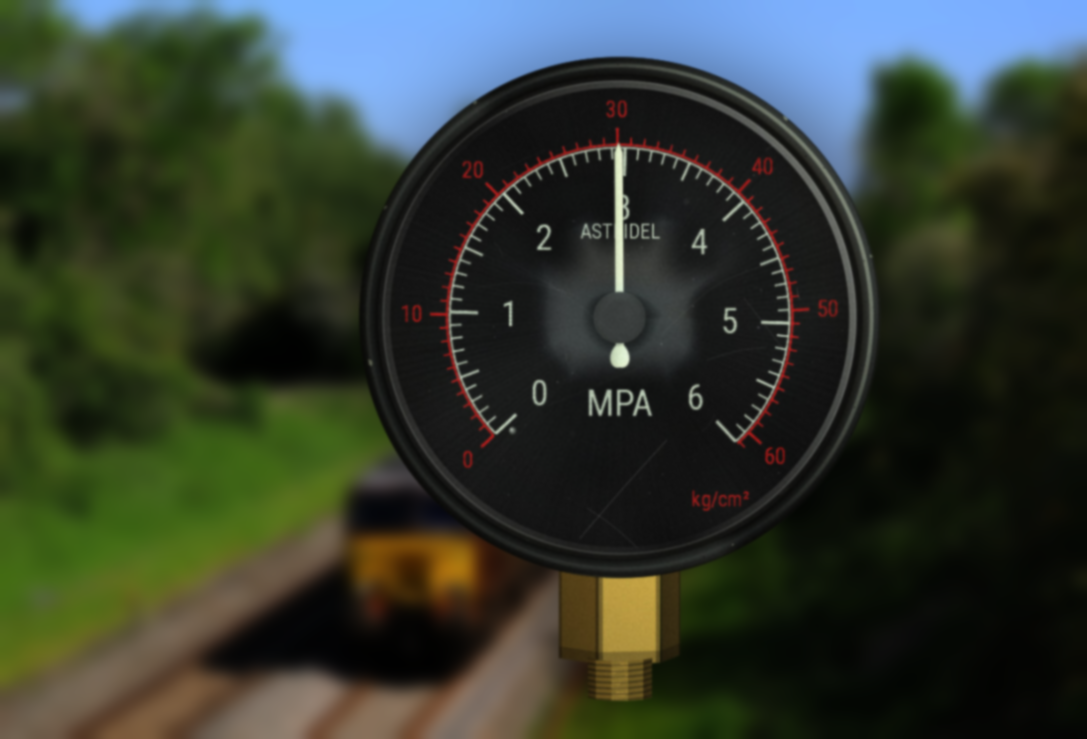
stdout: 2.95
